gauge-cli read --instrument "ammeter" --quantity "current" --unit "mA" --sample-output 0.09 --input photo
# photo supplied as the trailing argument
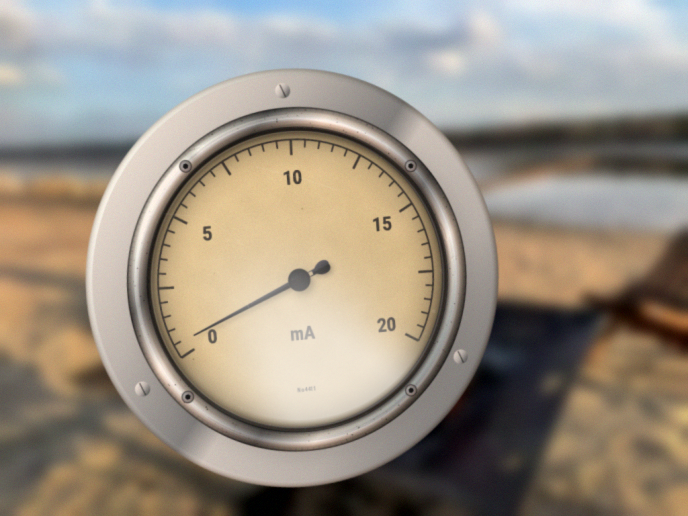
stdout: 0.5
